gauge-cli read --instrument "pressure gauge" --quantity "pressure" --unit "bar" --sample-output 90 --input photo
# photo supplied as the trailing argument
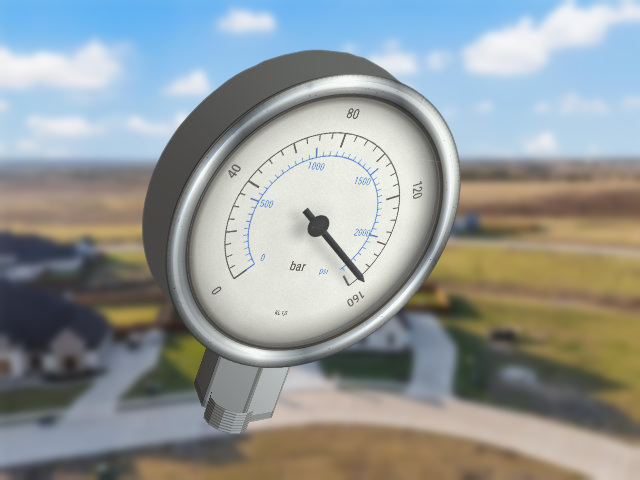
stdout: 155
